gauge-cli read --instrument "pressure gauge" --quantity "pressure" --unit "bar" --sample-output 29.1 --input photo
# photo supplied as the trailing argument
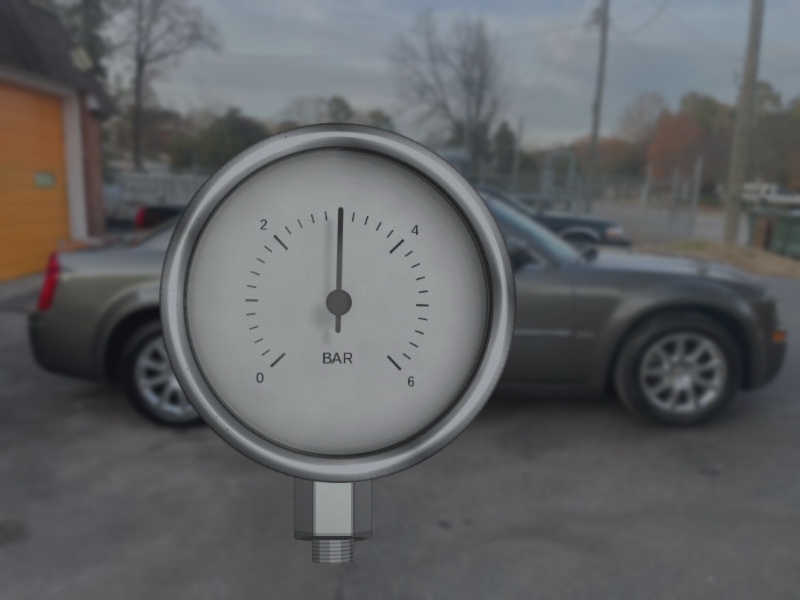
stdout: 3
